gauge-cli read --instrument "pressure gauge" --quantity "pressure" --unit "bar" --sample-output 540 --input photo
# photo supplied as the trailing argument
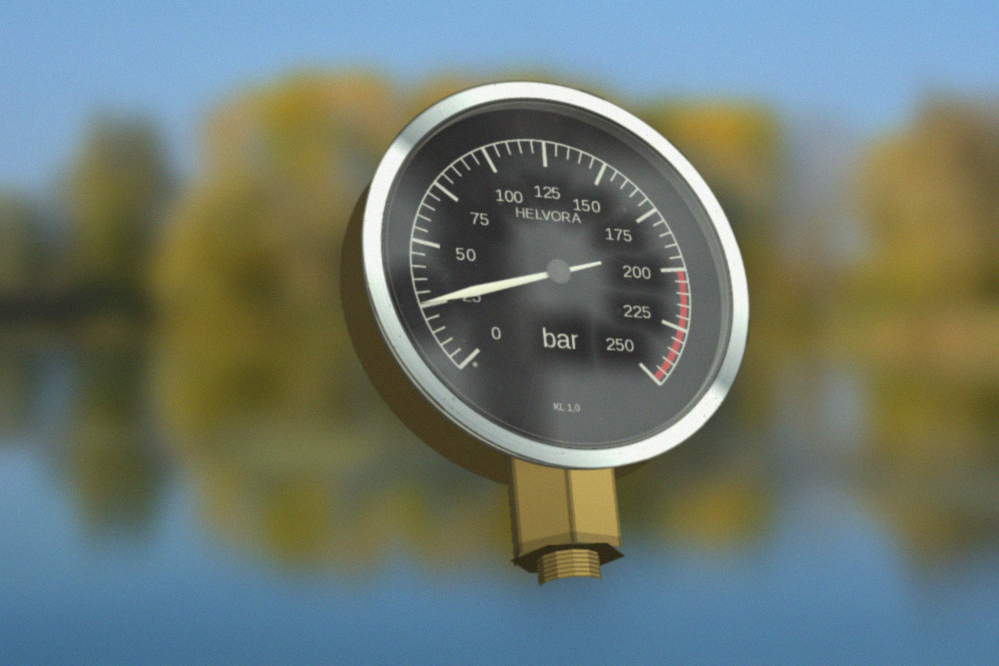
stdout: 25
